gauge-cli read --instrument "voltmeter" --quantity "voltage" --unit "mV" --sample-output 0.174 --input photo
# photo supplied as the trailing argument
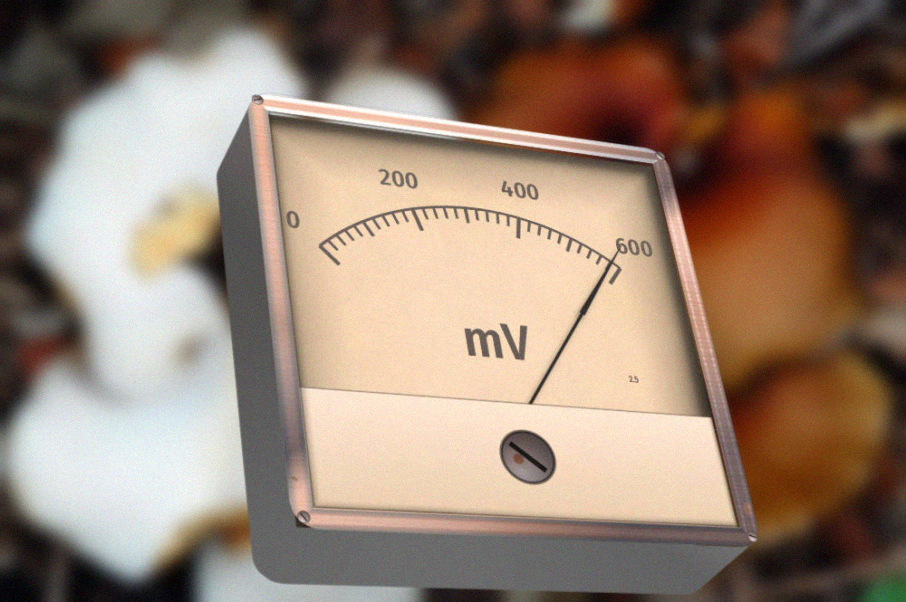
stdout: 580
